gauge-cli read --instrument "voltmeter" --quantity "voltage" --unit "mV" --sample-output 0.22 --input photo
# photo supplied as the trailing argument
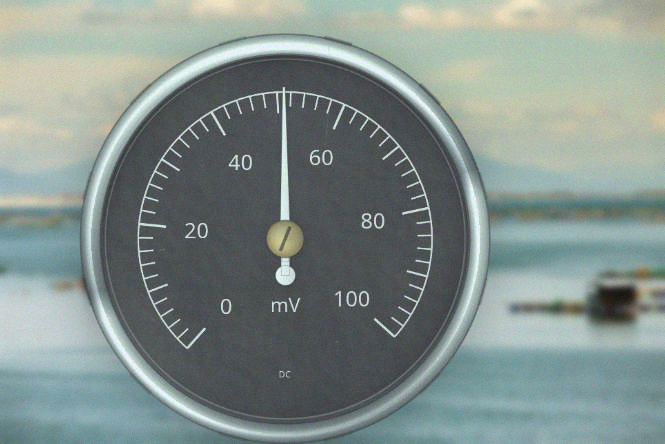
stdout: 51
